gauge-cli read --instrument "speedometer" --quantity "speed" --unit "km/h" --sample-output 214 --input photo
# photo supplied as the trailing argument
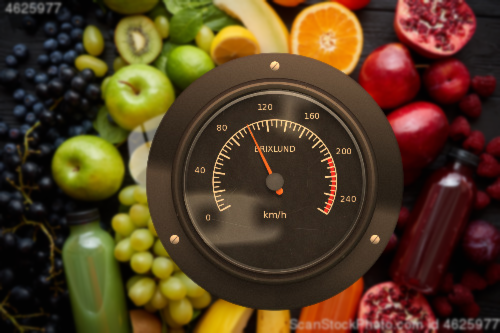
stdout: 100
